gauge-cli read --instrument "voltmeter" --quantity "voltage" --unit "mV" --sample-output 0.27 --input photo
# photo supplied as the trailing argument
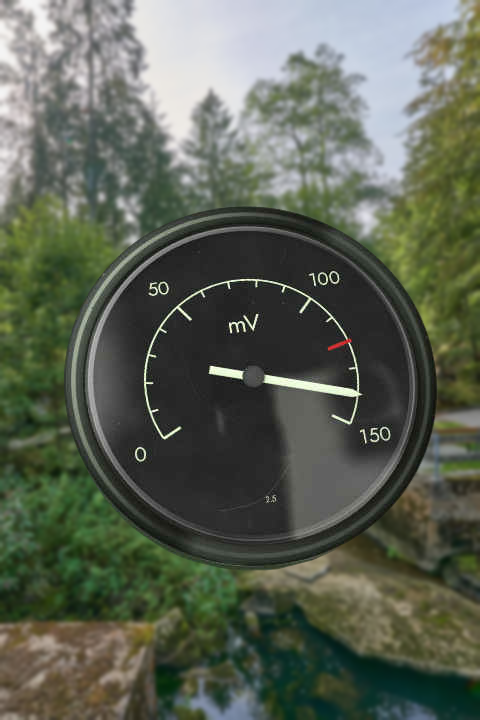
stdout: 140
